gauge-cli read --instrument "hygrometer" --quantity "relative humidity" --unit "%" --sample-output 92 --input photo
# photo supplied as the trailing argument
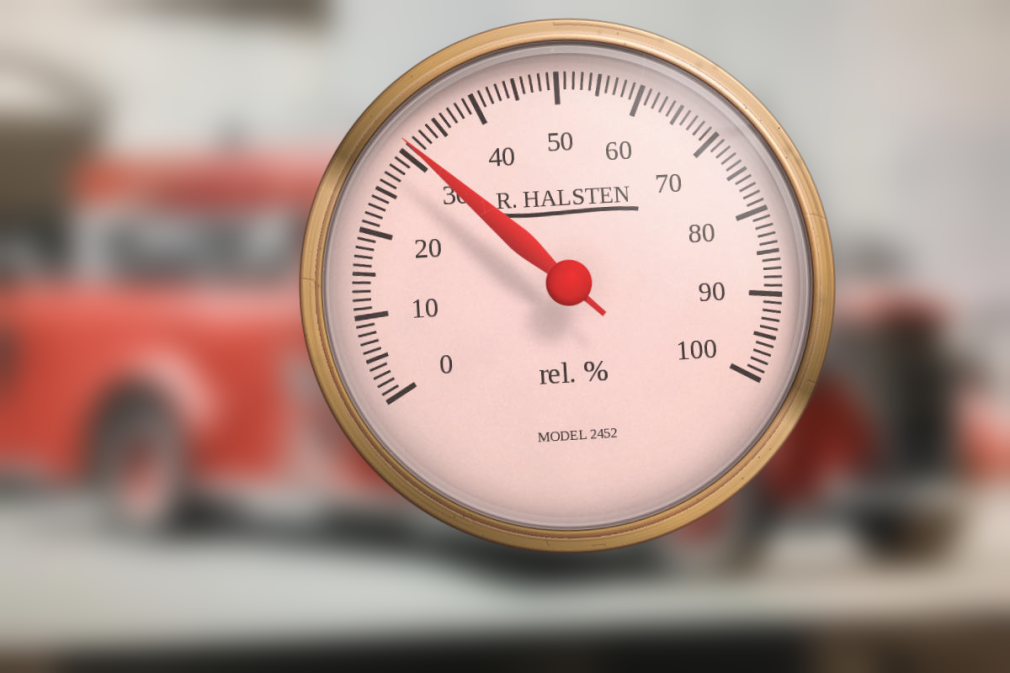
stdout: 31
